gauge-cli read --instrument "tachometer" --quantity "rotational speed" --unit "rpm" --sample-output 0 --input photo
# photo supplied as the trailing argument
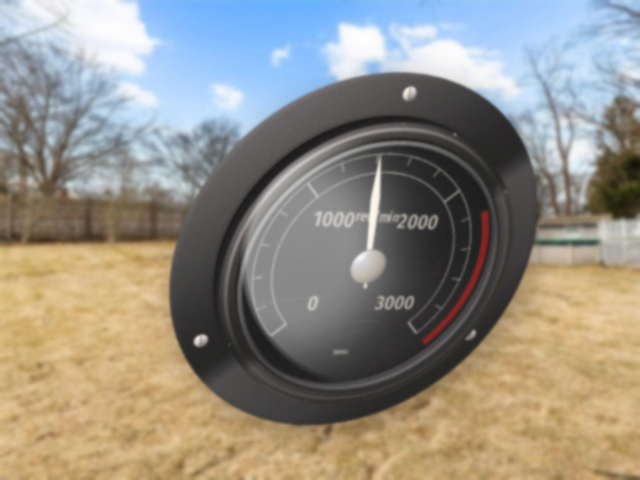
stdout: 1400
